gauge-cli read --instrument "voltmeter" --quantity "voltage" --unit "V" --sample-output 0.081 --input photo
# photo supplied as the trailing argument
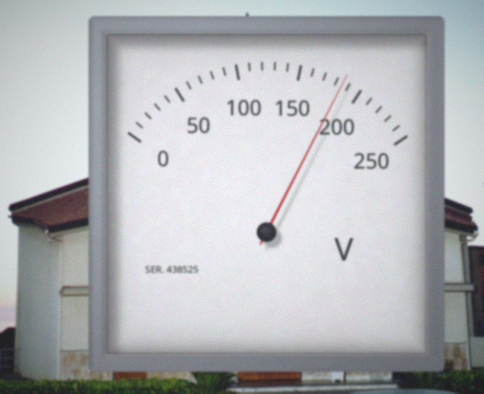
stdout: 185
